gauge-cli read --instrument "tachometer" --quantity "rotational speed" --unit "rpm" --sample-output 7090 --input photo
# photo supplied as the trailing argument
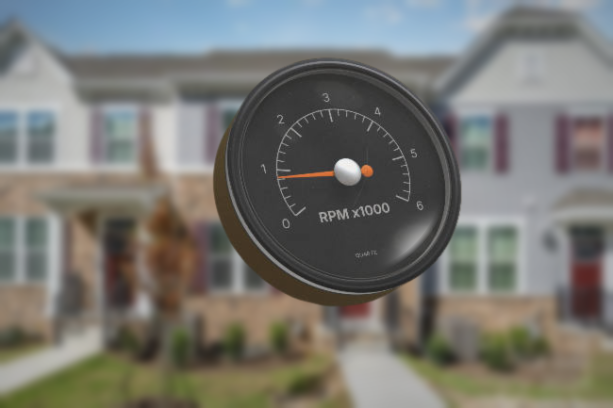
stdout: 800
